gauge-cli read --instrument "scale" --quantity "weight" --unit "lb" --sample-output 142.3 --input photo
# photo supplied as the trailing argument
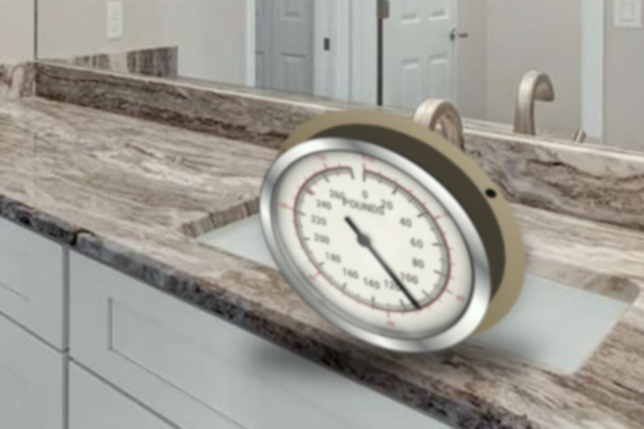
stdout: 110
